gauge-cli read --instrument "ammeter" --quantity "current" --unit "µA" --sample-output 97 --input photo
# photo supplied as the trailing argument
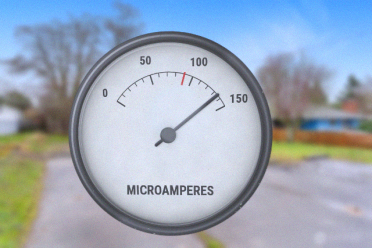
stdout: 135
